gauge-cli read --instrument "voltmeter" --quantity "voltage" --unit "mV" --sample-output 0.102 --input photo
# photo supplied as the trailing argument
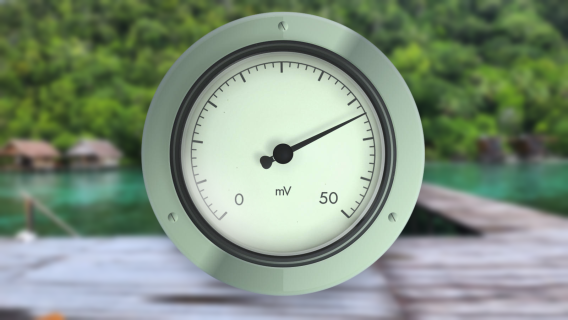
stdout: 37
